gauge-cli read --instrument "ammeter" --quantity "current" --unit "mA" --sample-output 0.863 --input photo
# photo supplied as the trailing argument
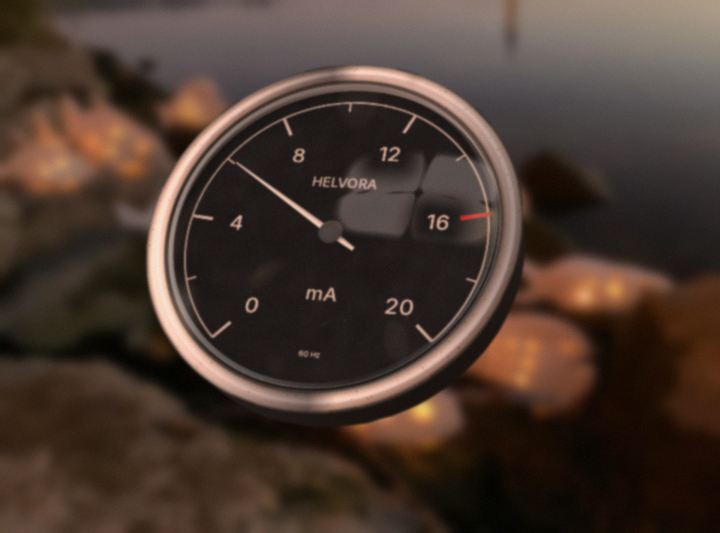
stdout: 6
